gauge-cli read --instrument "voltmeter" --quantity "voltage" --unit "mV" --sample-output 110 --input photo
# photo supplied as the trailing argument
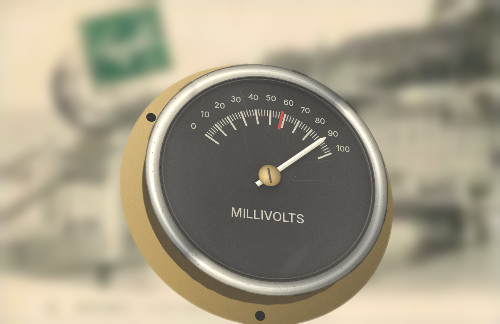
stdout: 90
